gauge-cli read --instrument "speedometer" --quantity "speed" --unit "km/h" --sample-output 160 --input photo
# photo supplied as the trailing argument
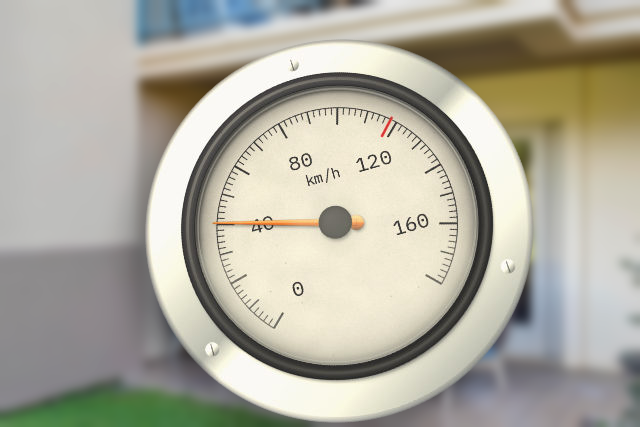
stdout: 40
